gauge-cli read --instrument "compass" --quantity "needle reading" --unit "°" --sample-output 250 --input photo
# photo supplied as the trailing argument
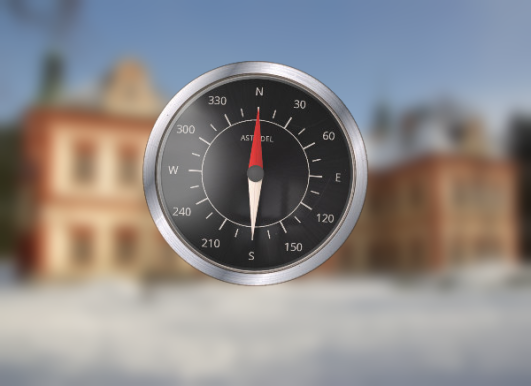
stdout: 0
